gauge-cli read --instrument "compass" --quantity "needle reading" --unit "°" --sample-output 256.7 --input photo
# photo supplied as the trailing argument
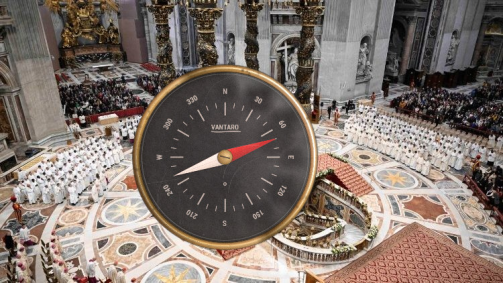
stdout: 70
